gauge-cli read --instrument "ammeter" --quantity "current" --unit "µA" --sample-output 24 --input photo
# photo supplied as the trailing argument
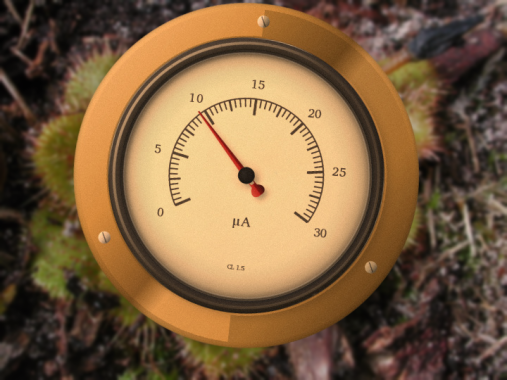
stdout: 9.5
